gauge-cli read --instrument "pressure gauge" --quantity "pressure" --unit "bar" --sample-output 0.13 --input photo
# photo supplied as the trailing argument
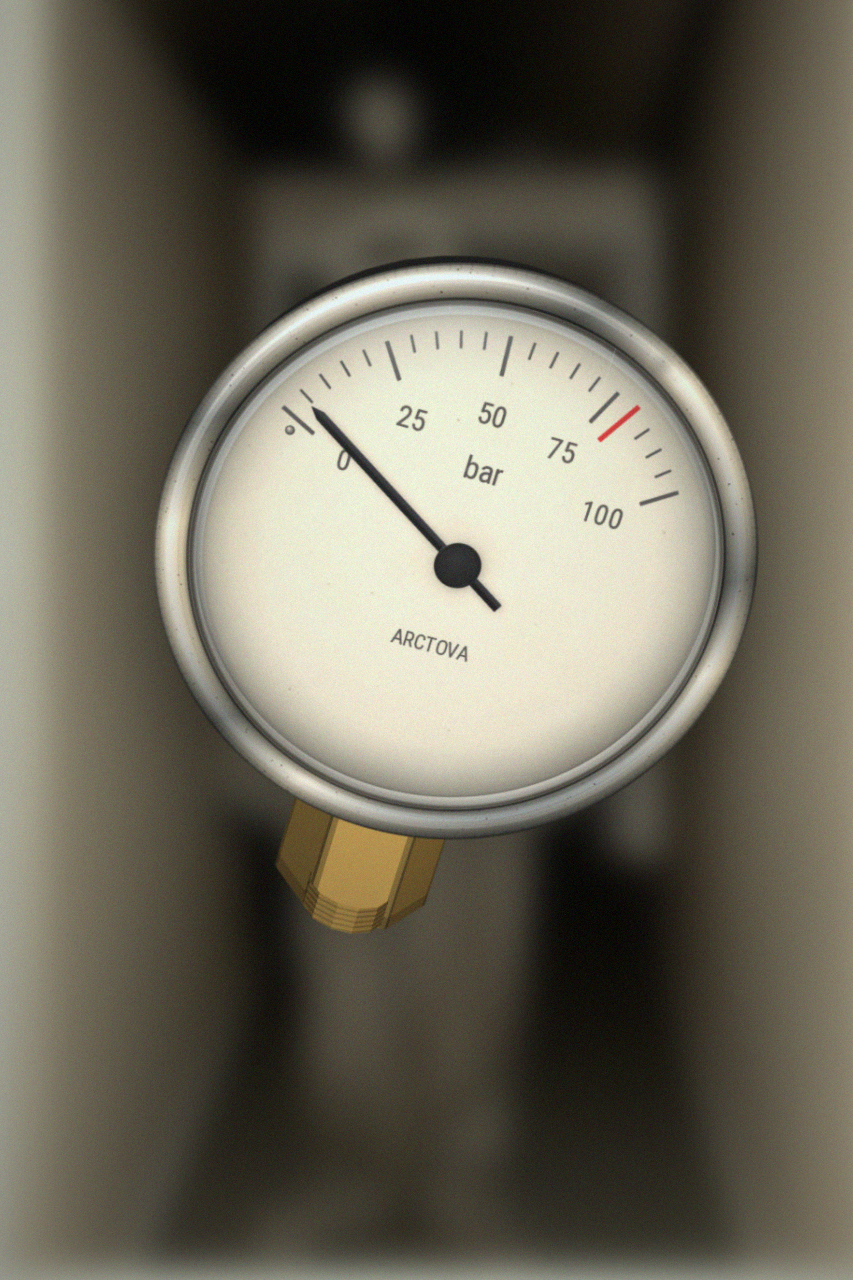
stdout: 5
